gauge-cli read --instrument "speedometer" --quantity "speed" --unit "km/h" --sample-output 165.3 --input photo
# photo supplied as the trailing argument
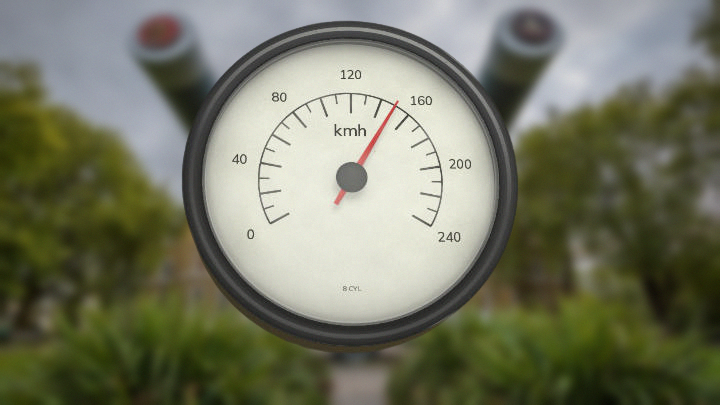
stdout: 150
